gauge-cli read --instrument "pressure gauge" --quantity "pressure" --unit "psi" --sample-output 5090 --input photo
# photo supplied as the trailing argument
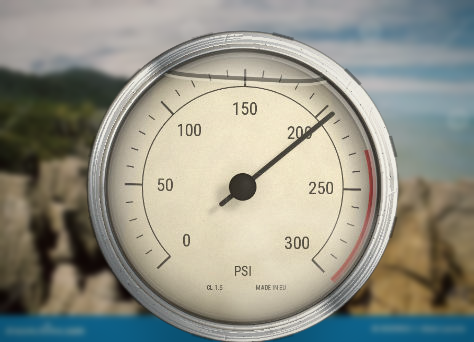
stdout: 205
